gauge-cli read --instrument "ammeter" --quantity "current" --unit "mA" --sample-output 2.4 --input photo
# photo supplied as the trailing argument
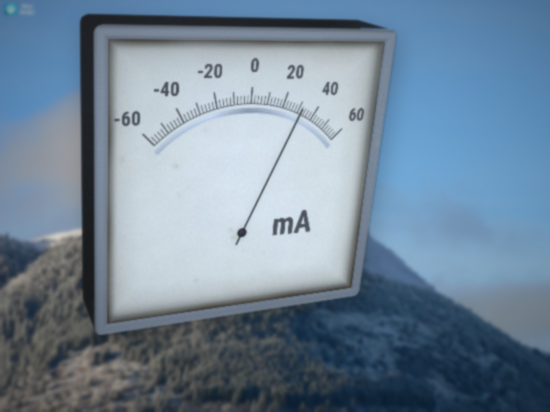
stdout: 30
